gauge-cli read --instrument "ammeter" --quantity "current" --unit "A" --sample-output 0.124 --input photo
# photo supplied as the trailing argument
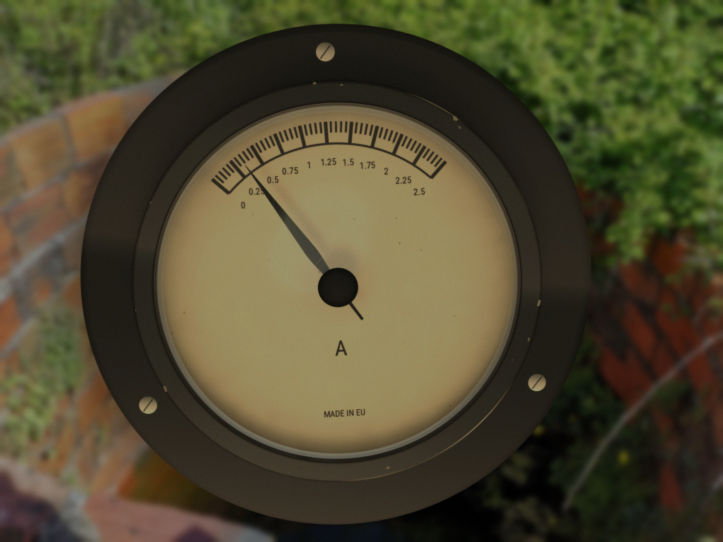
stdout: 0.35
